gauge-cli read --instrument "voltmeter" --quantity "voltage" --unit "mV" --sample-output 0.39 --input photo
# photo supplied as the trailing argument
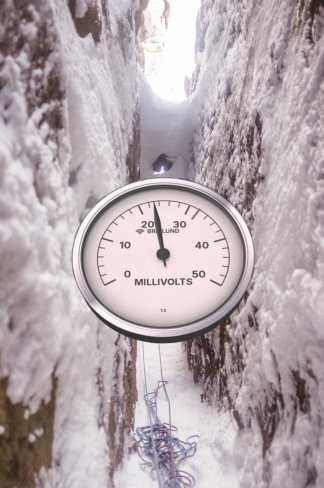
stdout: 23
